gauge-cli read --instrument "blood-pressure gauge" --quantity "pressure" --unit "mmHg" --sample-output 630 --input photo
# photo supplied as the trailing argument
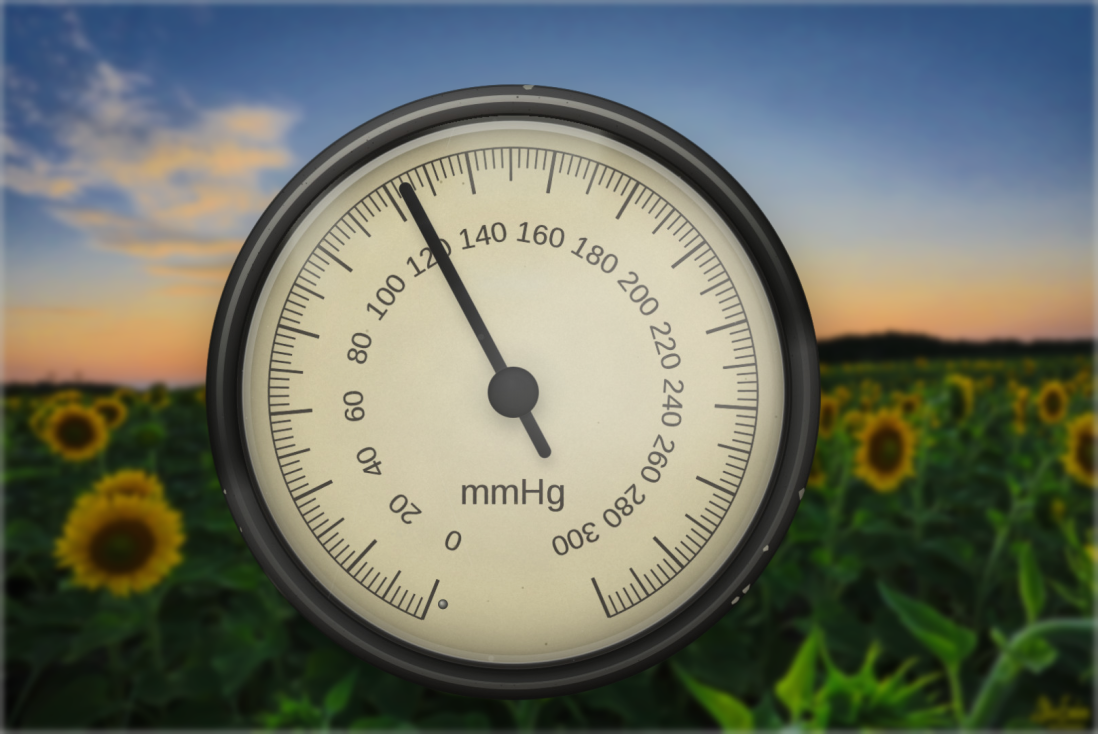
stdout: 124
